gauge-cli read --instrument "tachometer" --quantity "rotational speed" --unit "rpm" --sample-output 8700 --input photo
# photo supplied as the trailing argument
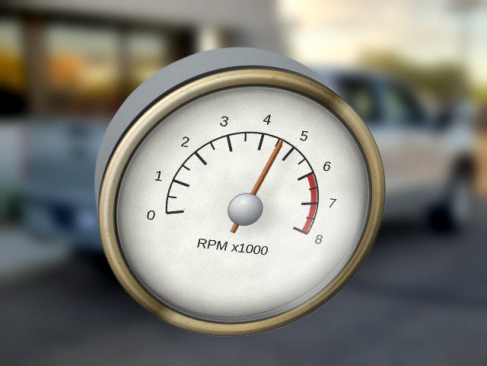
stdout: 4500
